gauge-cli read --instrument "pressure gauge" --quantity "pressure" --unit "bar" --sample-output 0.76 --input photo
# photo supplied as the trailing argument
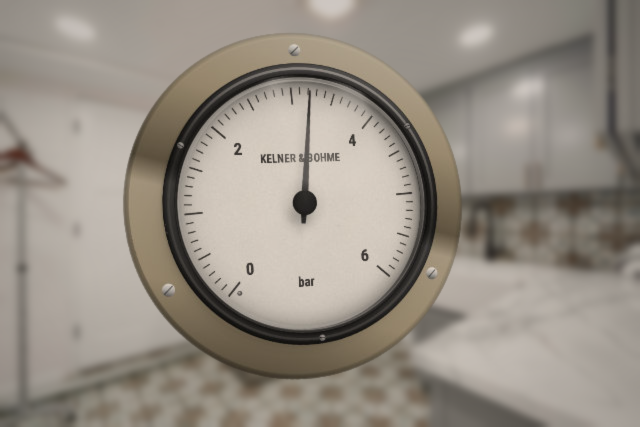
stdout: 3.2
